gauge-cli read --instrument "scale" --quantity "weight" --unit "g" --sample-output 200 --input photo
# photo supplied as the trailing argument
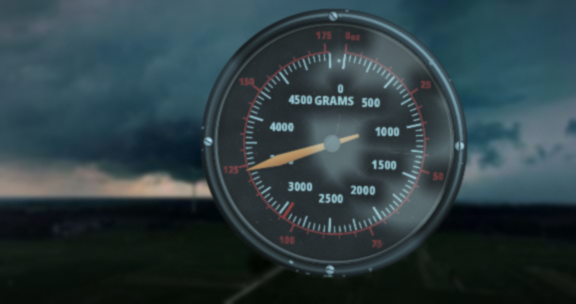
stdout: 3500
